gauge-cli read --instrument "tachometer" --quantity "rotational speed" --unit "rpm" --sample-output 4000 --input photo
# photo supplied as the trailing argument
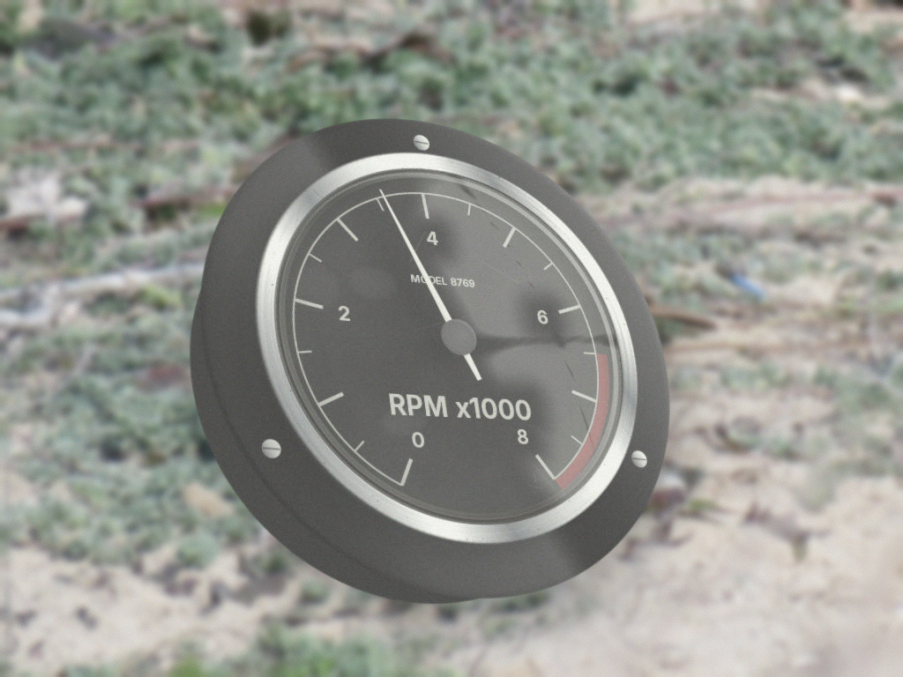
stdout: 3500
